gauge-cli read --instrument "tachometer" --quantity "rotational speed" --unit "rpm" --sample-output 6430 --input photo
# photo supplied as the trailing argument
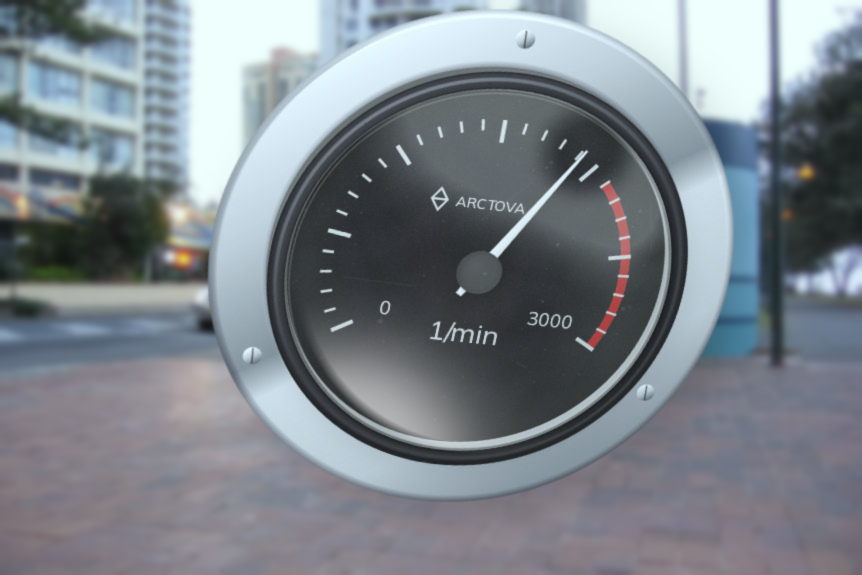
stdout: 1900
